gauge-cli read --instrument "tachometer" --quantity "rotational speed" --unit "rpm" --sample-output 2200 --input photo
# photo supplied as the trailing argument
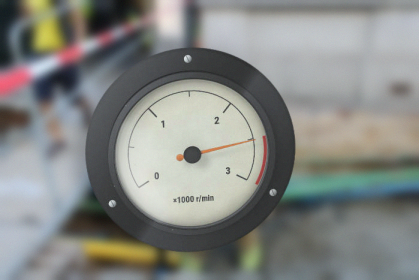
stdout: 2500
